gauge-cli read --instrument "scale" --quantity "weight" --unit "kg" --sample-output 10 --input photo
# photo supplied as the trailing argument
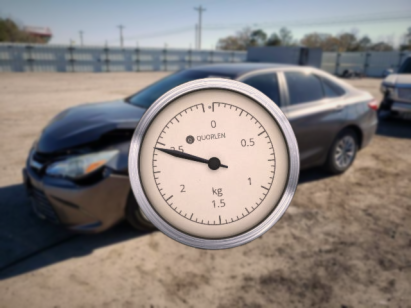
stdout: 2.45
